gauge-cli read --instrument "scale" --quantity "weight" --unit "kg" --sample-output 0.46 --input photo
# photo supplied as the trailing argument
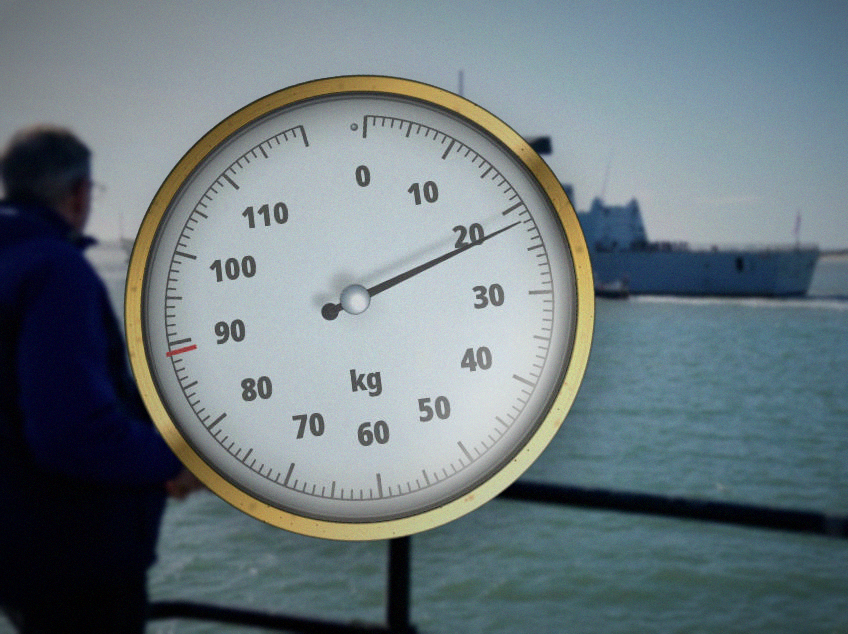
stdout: 22
